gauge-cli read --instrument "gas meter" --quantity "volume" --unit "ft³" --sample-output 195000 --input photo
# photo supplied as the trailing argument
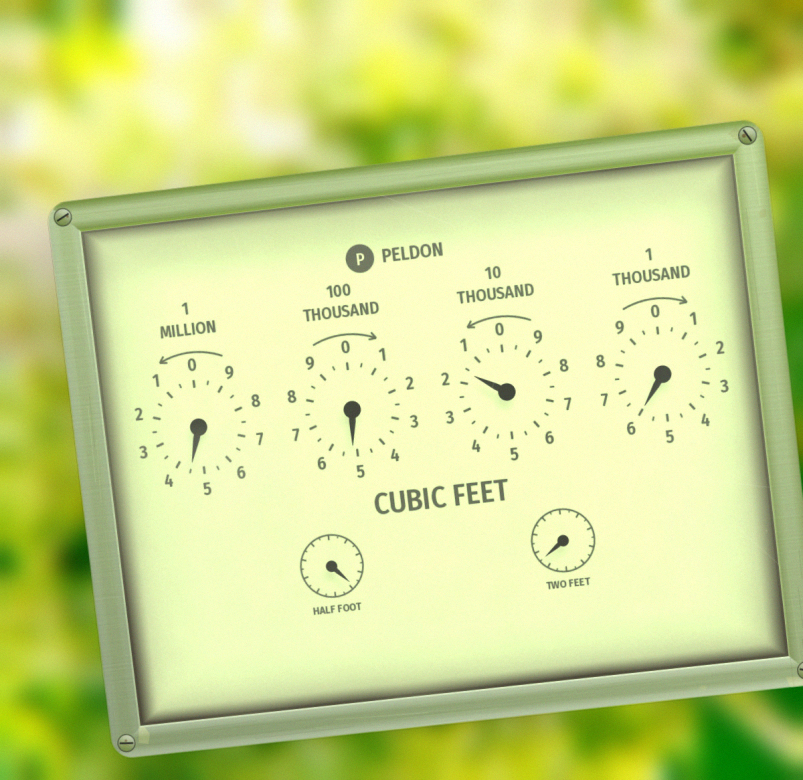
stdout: 451600
